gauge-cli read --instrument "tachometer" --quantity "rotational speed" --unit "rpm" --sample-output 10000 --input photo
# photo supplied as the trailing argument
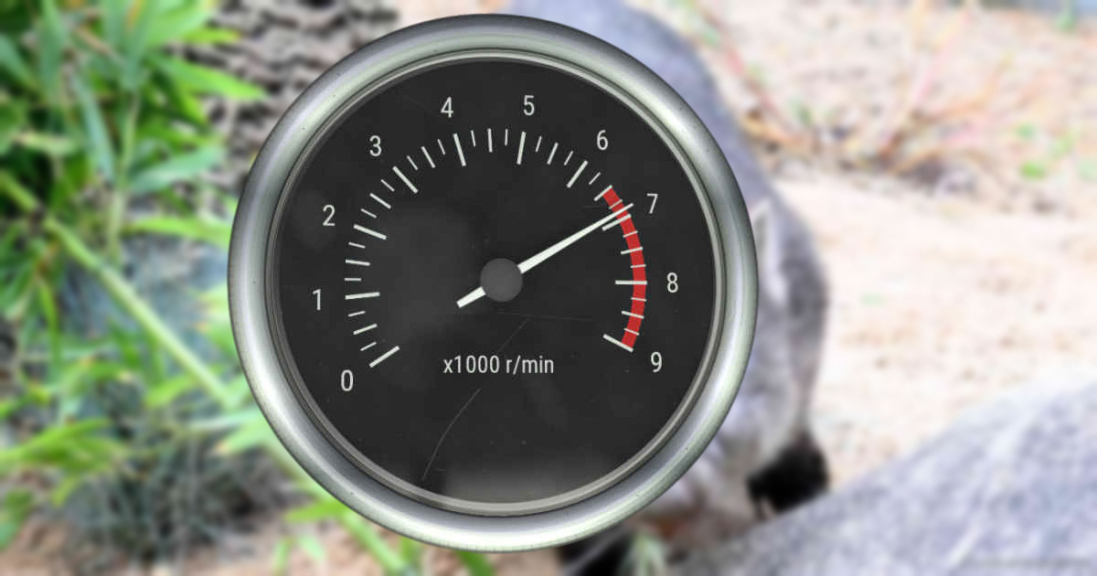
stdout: 6875
